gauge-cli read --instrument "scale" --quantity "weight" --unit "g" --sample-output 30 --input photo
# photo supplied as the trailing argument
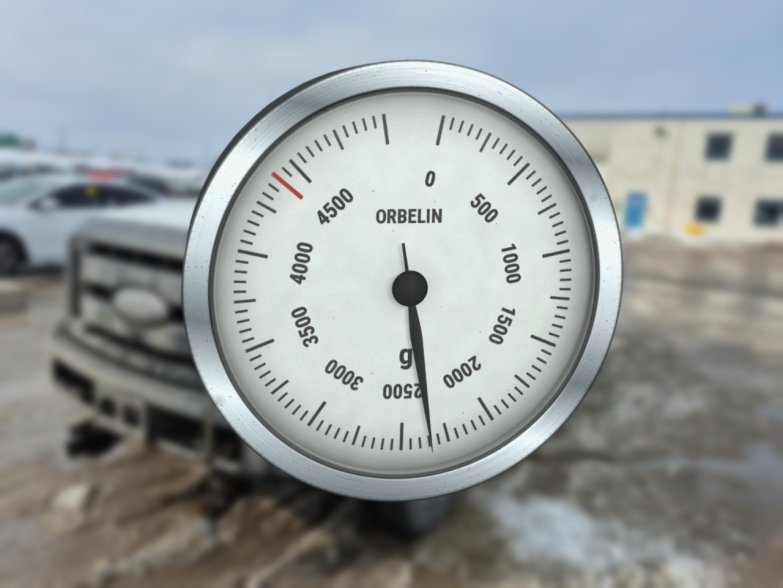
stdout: 2350
